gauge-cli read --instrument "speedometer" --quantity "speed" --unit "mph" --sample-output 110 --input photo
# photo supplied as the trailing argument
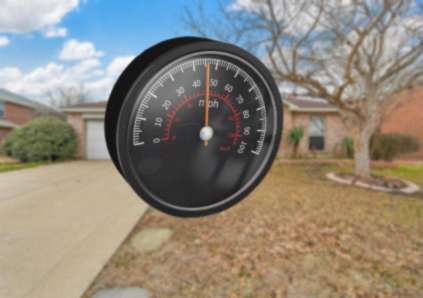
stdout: 45
